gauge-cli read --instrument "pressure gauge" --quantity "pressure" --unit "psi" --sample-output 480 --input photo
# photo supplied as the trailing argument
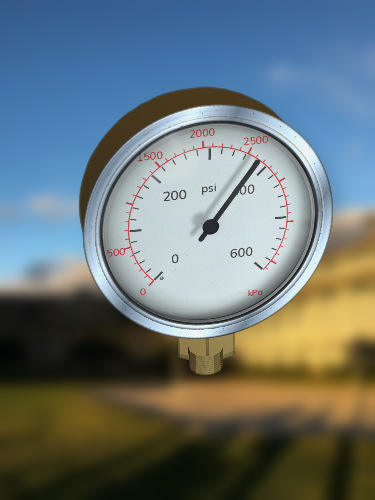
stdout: 380
